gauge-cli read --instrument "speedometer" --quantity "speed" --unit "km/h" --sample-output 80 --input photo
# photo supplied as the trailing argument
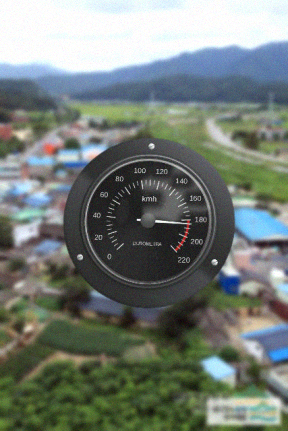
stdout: 185
